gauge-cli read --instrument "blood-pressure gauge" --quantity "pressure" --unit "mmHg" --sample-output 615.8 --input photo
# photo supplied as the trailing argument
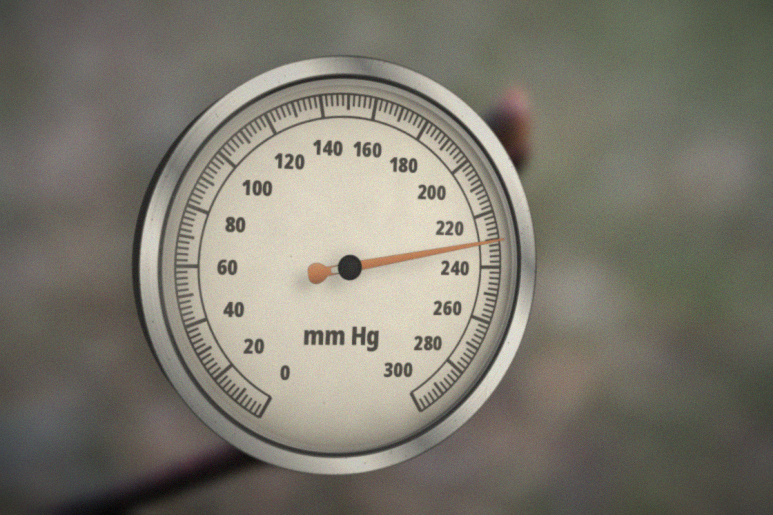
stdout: 230
